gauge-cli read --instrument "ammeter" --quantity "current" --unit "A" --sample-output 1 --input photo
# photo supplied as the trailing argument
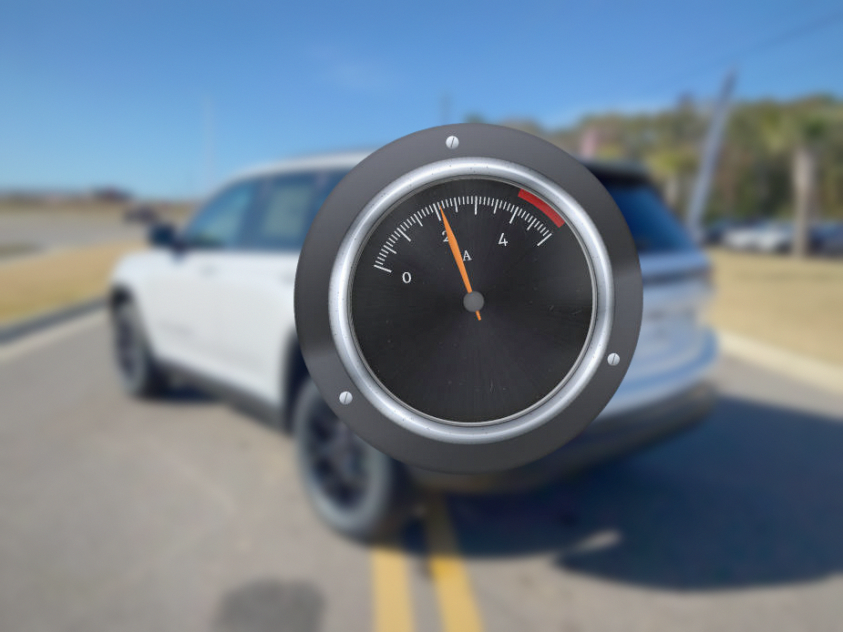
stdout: 2.1
